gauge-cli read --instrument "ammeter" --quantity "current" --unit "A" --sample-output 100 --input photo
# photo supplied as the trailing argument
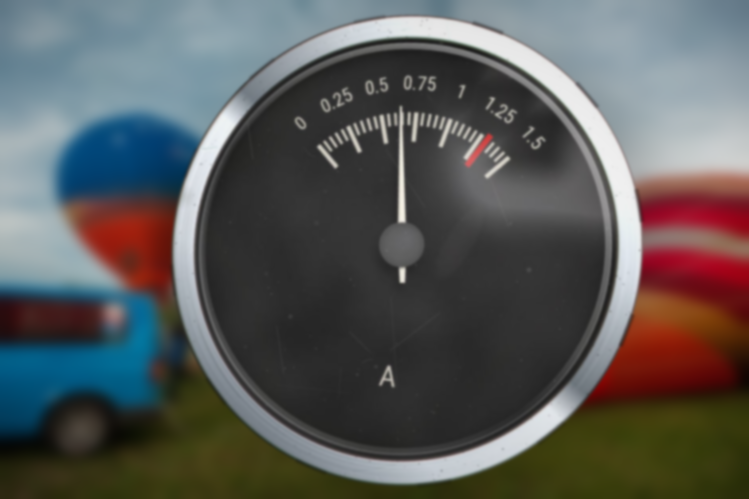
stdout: 0.65
